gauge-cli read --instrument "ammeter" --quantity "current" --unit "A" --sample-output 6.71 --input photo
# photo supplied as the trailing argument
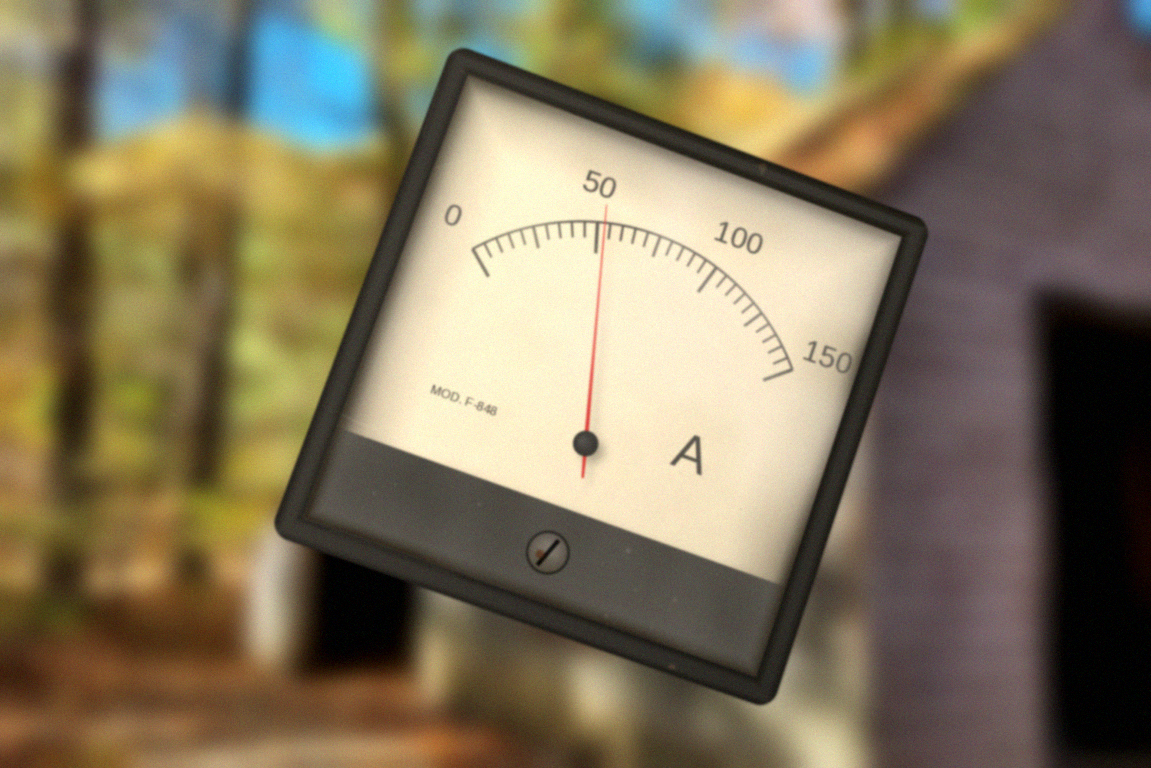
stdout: 52.5
